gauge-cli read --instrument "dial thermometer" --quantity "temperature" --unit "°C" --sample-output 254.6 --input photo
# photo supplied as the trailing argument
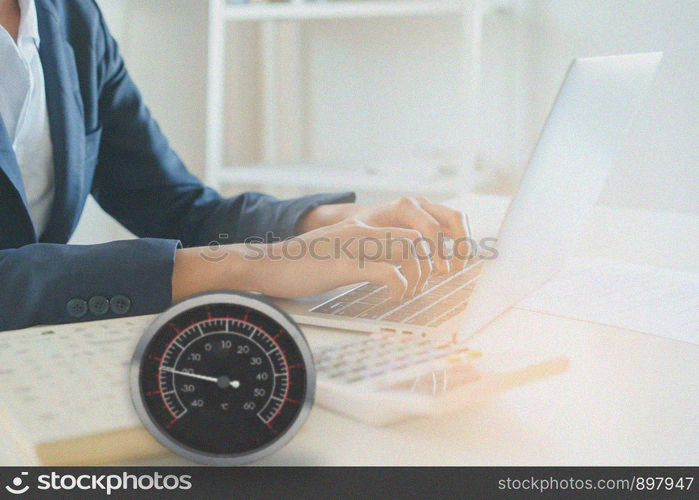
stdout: -20
